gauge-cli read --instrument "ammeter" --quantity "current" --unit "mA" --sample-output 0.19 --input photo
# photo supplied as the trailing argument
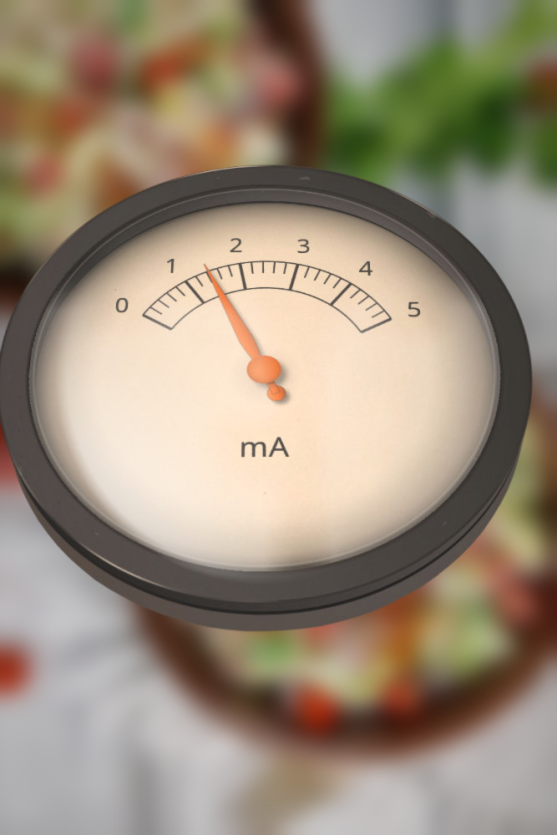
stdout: 1.4
